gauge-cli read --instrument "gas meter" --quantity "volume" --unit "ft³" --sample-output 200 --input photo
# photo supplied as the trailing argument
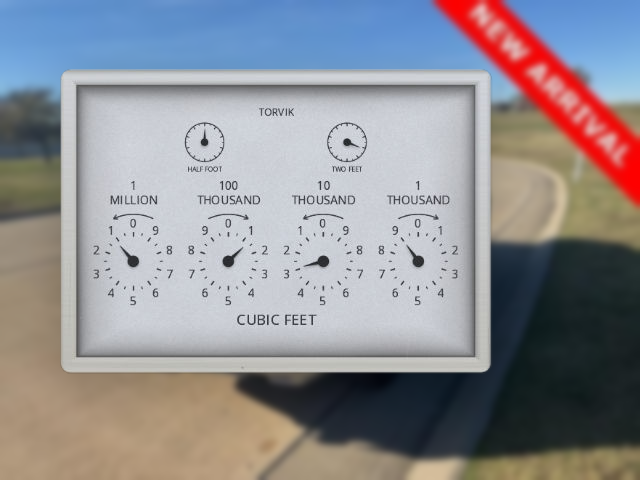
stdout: 112900
